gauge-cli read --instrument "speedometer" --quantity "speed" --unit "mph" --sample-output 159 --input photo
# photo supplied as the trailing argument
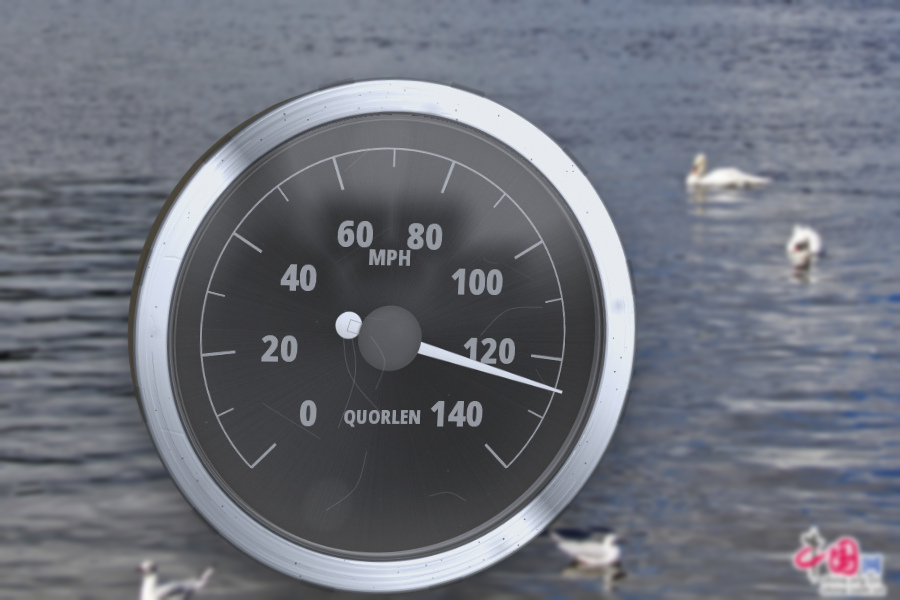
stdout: 125
